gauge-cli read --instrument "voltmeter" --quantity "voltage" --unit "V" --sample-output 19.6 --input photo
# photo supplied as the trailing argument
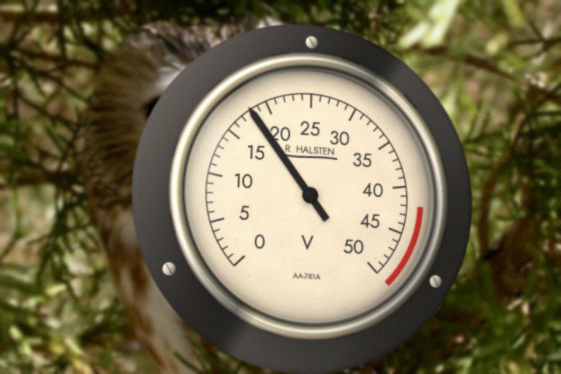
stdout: 18
